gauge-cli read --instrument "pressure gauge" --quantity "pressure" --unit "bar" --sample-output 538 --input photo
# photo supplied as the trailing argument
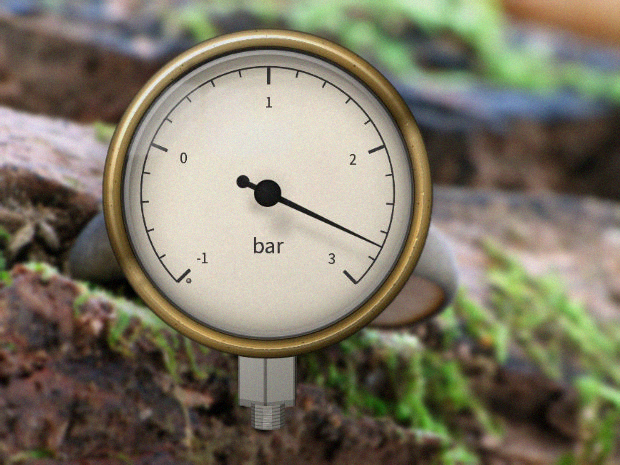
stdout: 2.7
